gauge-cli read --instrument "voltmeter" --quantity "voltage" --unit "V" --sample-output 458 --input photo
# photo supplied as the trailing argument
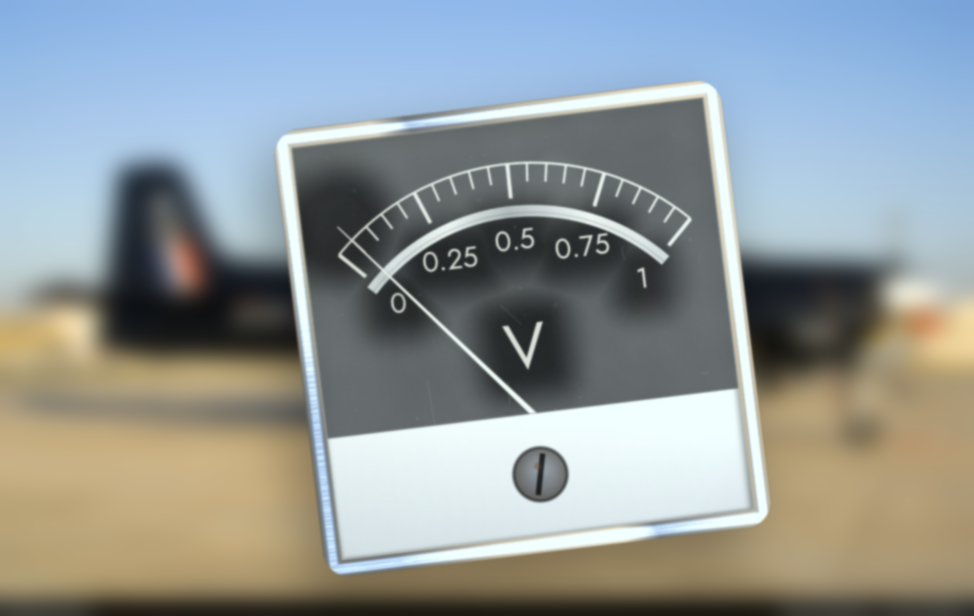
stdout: 0.05
